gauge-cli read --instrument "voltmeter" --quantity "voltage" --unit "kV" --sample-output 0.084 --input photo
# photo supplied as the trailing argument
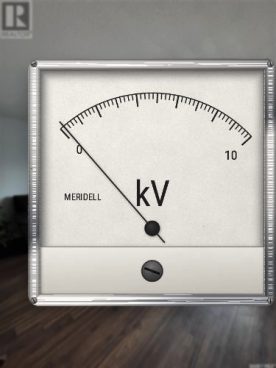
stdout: 0.2
